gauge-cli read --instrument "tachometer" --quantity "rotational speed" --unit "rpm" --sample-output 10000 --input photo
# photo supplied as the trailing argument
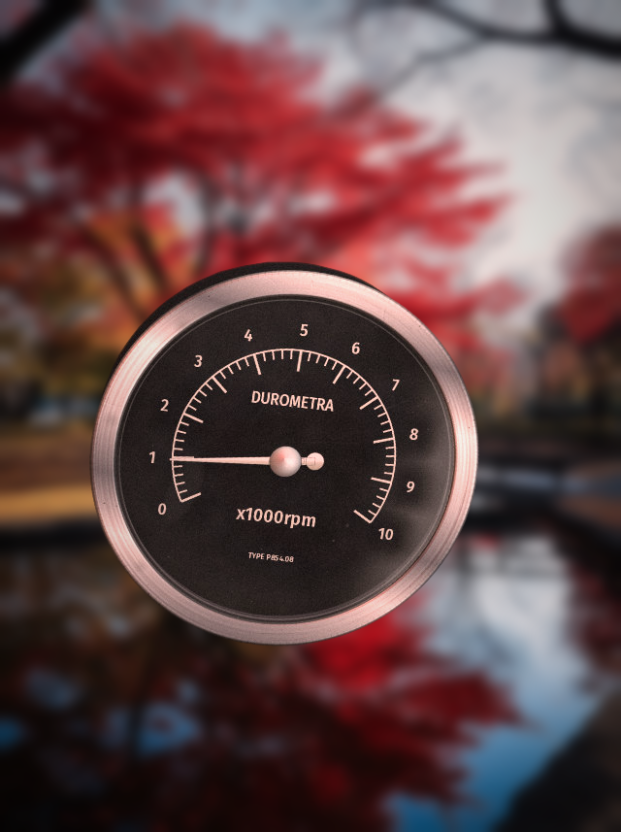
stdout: 1000
